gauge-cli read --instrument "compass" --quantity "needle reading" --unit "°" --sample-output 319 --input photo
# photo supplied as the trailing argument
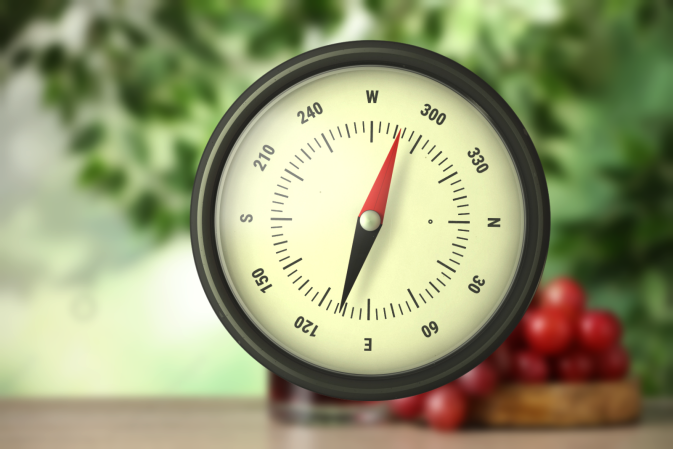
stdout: 287.5
